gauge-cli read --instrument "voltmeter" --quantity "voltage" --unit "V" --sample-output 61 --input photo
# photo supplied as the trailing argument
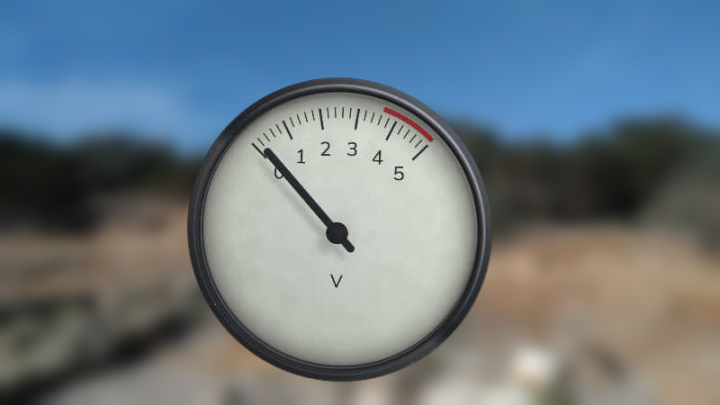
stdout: 0.2
